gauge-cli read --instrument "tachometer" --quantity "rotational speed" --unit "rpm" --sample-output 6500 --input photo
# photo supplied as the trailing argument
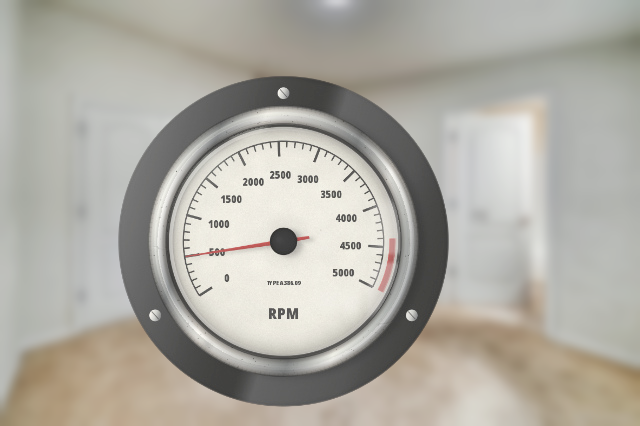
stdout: 500
